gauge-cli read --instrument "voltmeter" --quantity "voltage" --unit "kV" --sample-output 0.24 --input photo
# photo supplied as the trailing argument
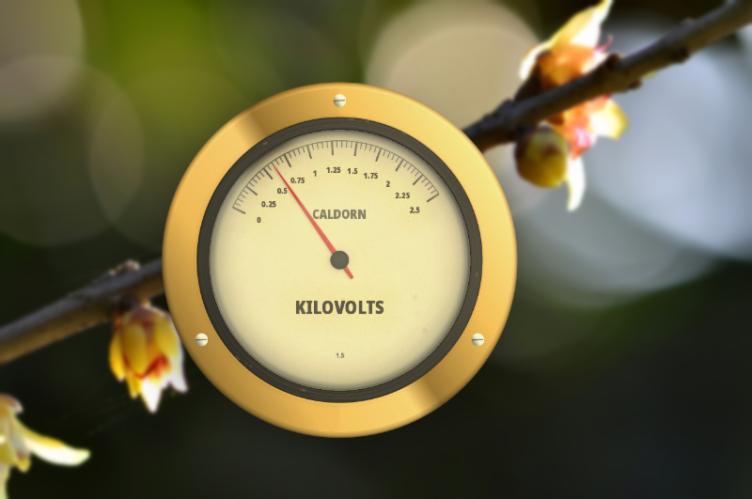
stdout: 0.6
